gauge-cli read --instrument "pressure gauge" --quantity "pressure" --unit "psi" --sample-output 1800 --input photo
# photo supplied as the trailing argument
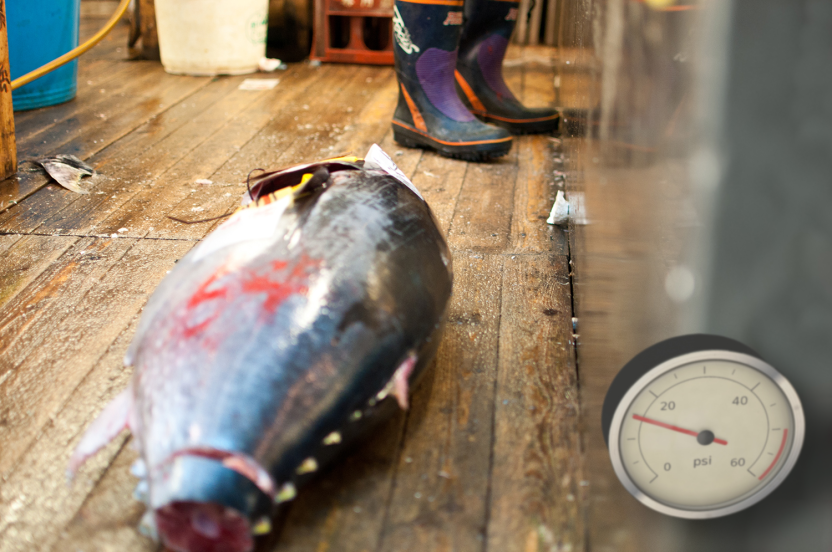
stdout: 15
